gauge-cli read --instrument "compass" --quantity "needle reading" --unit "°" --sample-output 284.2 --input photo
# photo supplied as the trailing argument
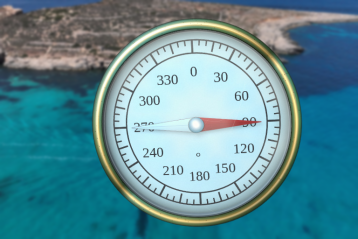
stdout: 90
